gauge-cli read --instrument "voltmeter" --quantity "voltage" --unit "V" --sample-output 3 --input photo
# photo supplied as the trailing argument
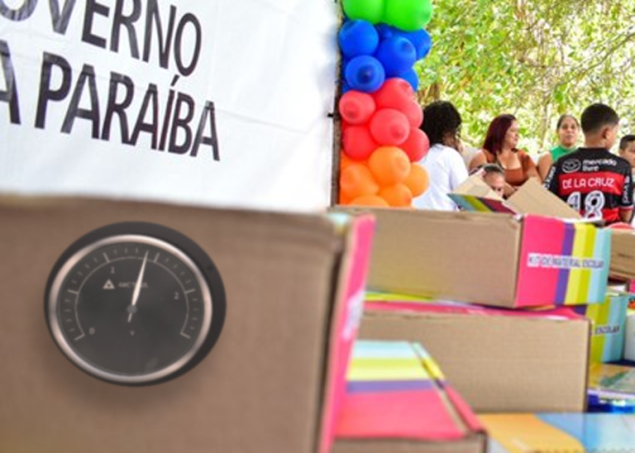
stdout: 1.4
